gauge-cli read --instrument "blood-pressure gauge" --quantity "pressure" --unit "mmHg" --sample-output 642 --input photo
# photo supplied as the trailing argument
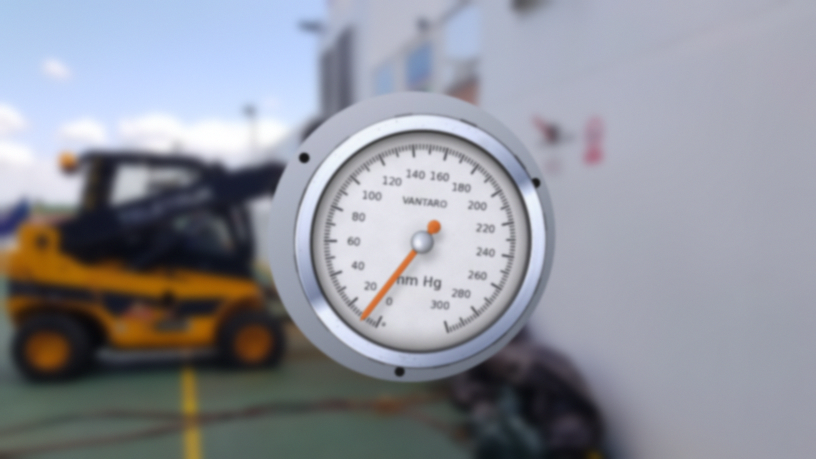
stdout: 10
